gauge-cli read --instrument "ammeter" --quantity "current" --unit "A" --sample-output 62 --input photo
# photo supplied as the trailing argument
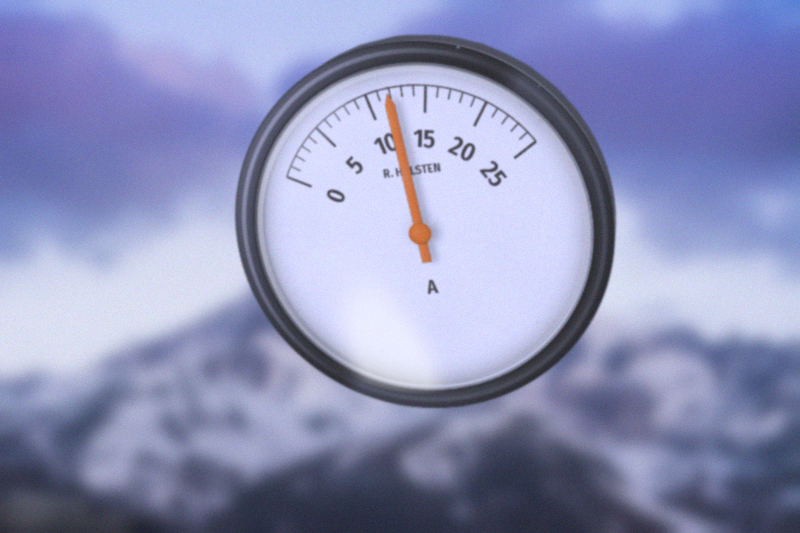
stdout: 12
